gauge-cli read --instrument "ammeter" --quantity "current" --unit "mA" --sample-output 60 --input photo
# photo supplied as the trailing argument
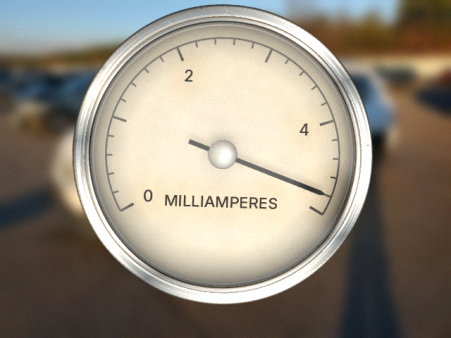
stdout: 4.8
